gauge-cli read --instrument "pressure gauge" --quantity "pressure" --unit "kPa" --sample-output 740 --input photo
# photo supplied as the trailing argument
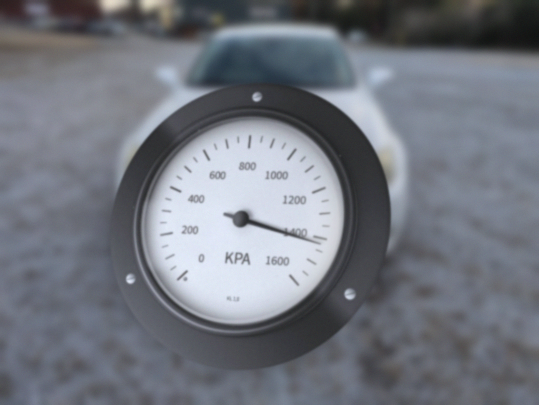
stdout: 1425
